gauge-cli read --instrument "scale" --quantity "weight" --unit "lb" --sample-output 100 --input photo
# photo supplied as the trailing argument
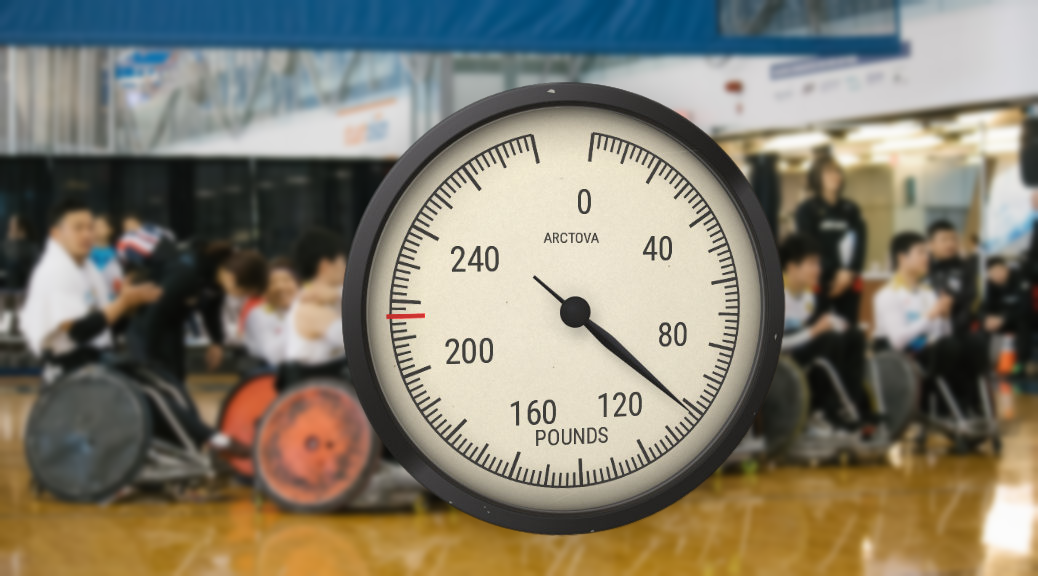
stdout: 102
